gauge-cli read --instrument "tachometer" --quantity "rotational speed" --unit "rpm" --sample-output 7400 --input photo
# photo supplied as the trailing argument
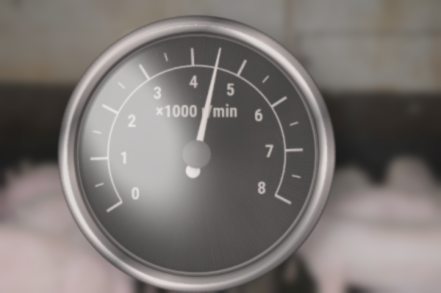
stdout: 4500
